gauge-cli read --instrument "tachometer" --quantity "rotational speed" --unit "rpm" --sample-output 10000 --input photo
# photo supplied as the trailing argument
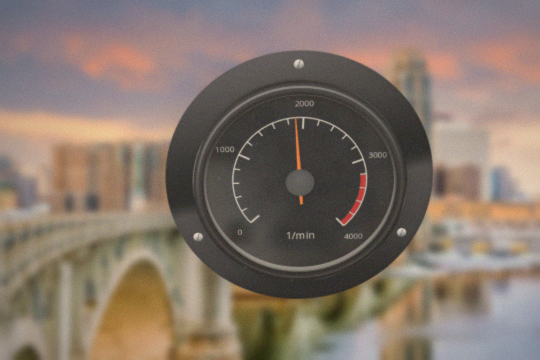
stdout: 1900
